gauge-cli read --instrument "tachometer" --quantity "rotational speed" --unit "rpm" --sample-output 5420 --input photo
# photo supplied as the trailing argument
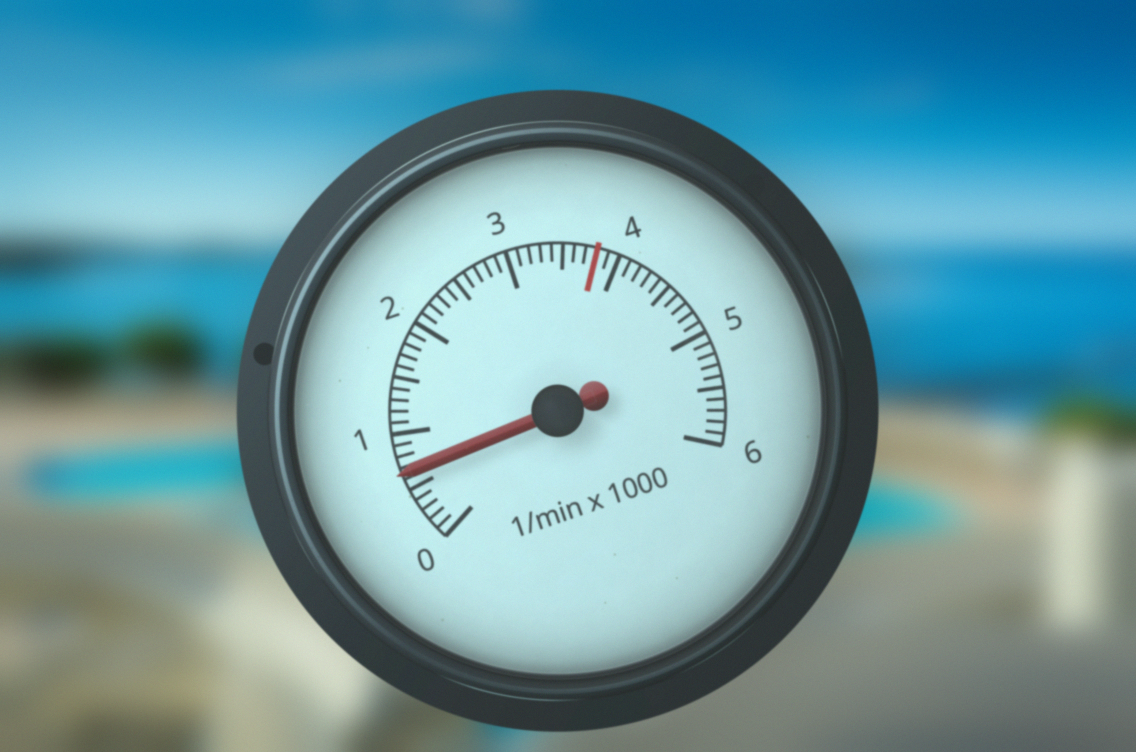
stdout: 650
